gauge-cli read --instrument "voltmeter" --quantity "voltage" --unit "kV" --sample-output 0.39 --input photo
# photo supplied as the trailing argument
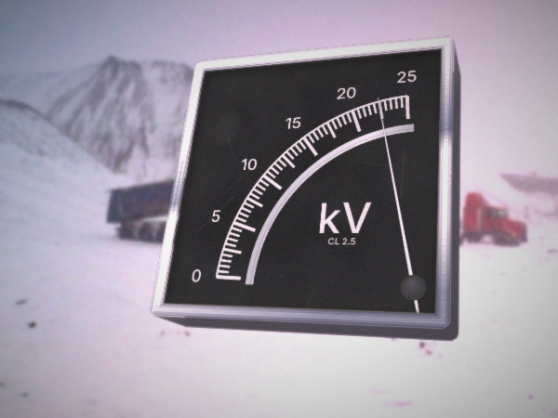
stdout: 22.5
